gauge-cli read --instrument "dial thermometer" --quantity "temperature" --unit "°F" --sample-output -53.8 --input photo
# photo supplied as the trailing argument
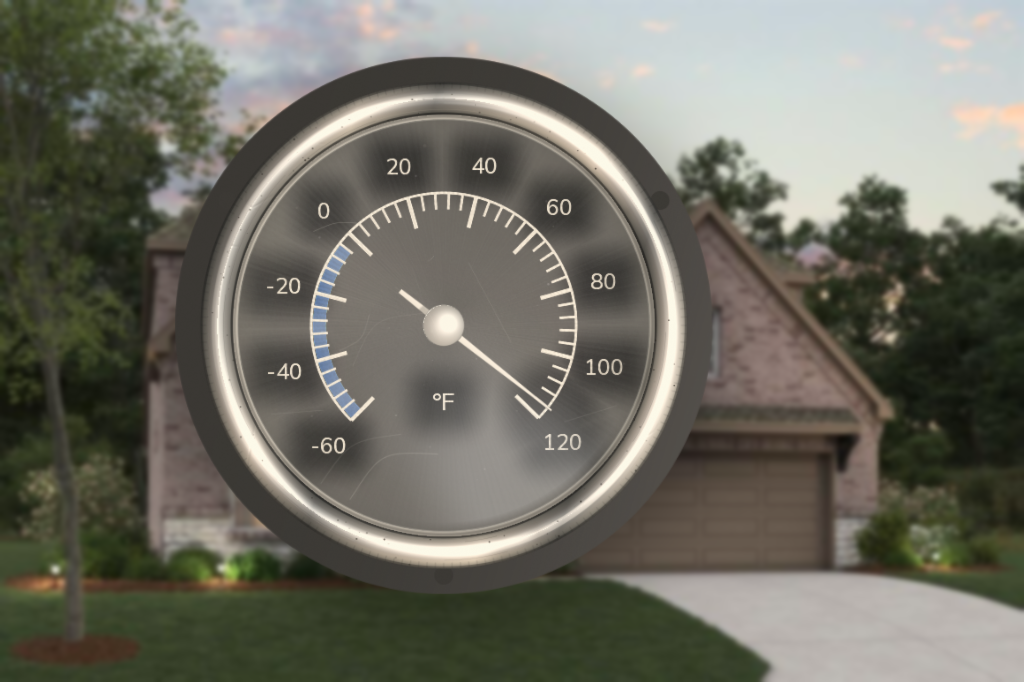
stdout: 116
